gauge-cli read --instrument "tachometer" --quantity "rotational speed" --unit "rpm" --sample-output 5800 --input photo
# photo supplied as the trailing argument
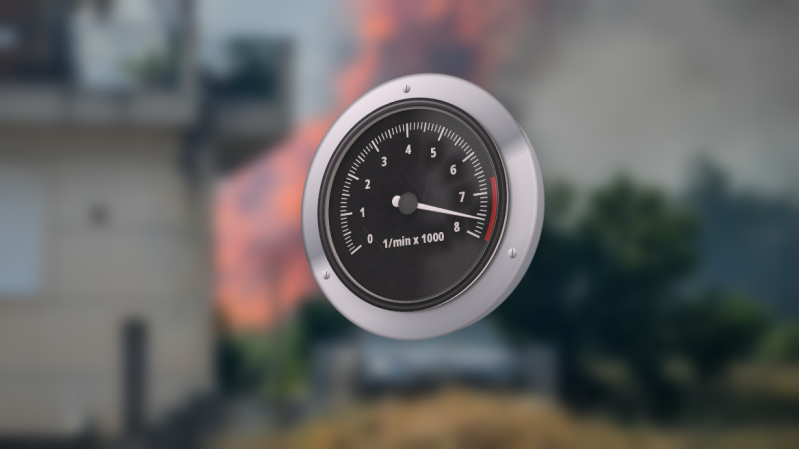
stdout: 7600
